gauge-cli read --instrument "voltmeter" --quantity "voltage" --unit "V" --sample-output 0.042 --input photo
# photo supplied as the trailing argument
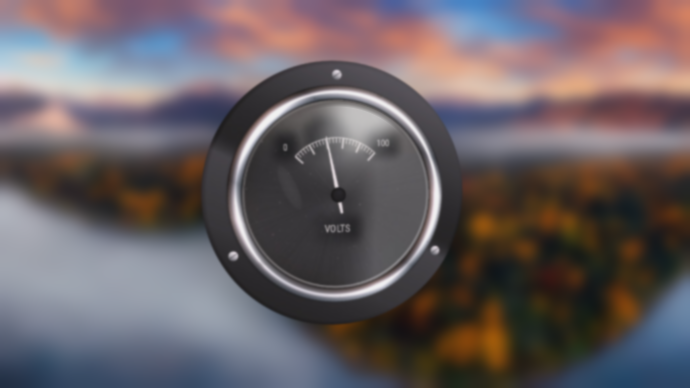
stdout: 40
